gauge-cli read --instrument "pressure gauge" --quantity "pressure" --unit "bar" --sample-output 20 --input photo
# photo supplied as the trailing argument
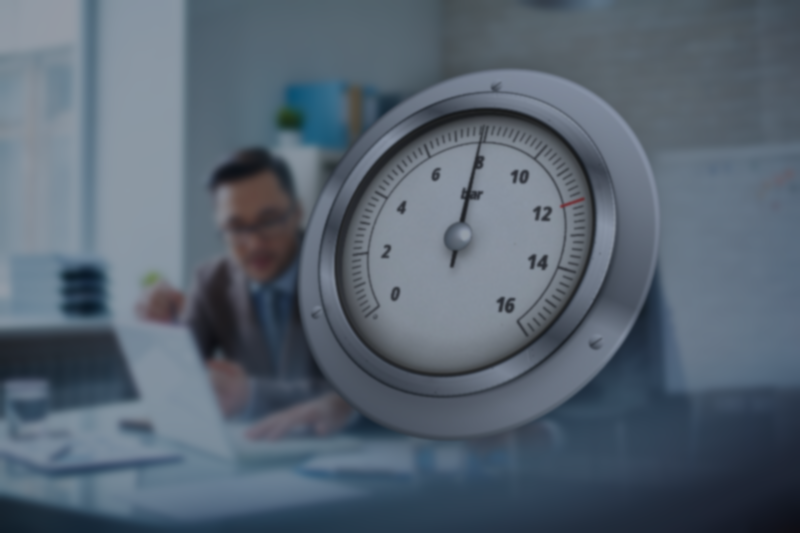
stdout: 8
